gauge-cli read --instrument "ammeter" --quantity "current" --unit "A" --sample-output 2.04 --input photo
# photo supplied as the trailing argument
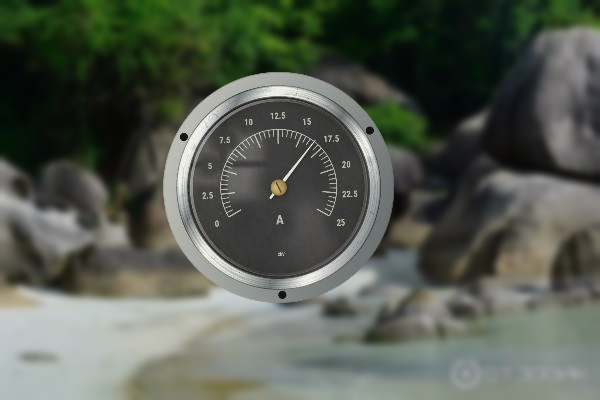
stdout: 16.5
